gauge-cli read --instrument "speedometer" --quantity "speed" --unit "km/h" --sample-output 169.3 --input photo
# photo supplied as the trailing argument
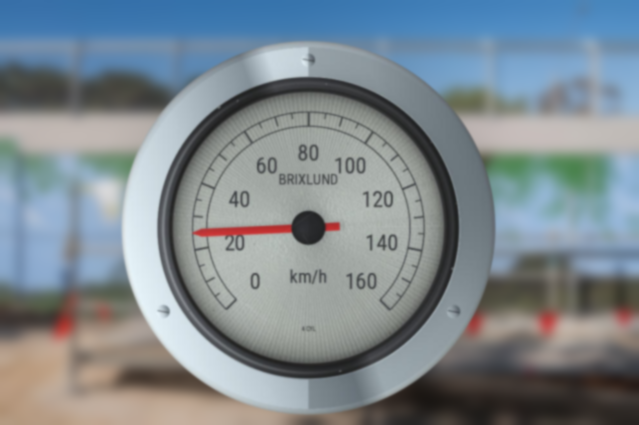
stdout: 25
